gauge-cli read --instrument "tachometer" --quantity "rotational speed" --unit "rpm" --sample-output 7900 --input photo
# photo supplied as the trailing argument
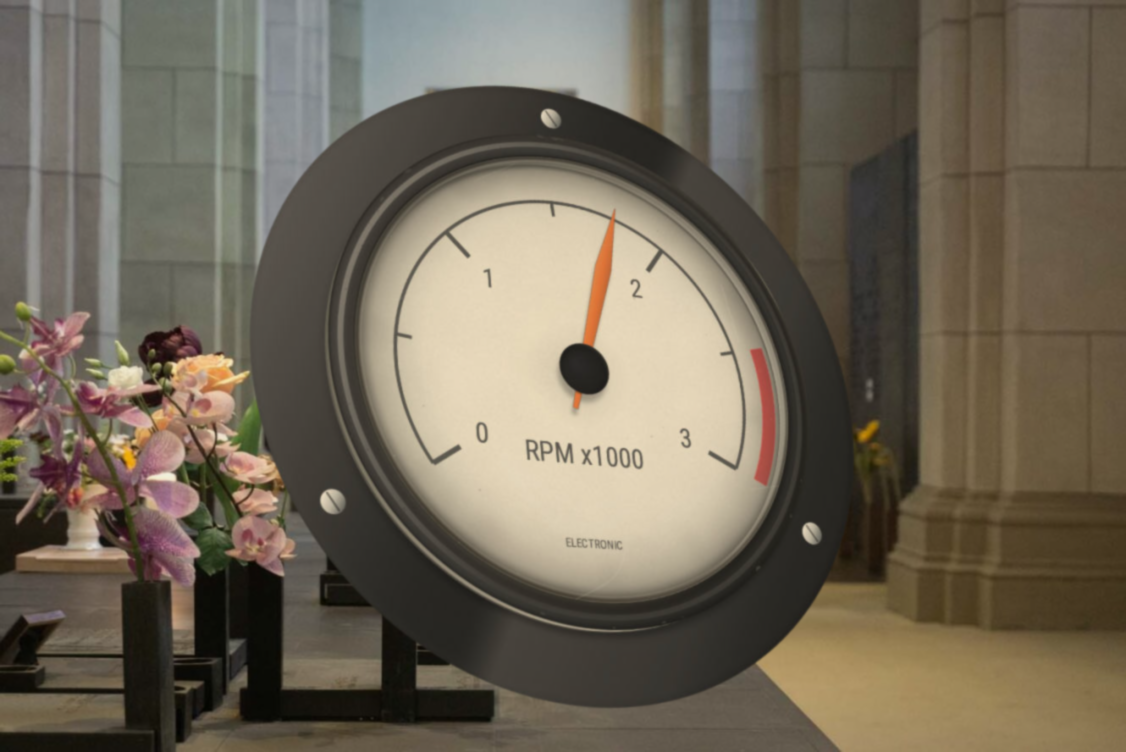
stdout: 1750
